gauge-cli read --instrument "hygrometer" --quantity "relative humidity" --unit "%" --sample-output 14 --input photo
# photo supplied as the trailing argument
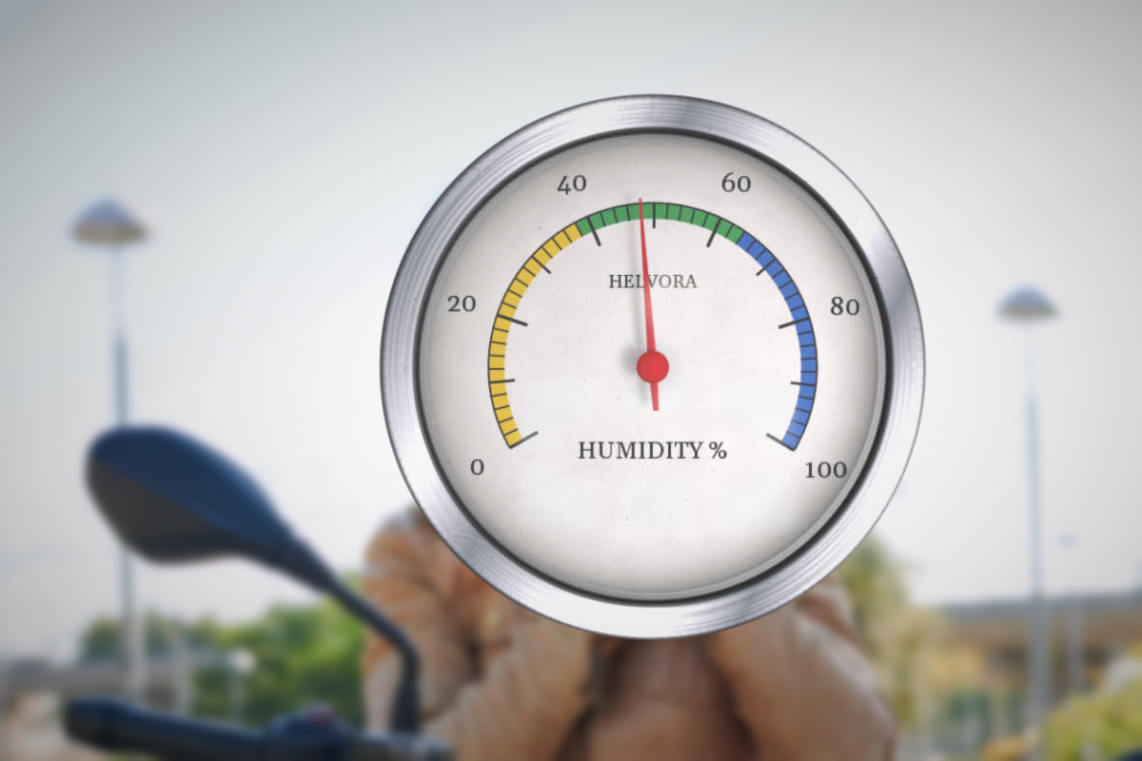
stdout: 48
